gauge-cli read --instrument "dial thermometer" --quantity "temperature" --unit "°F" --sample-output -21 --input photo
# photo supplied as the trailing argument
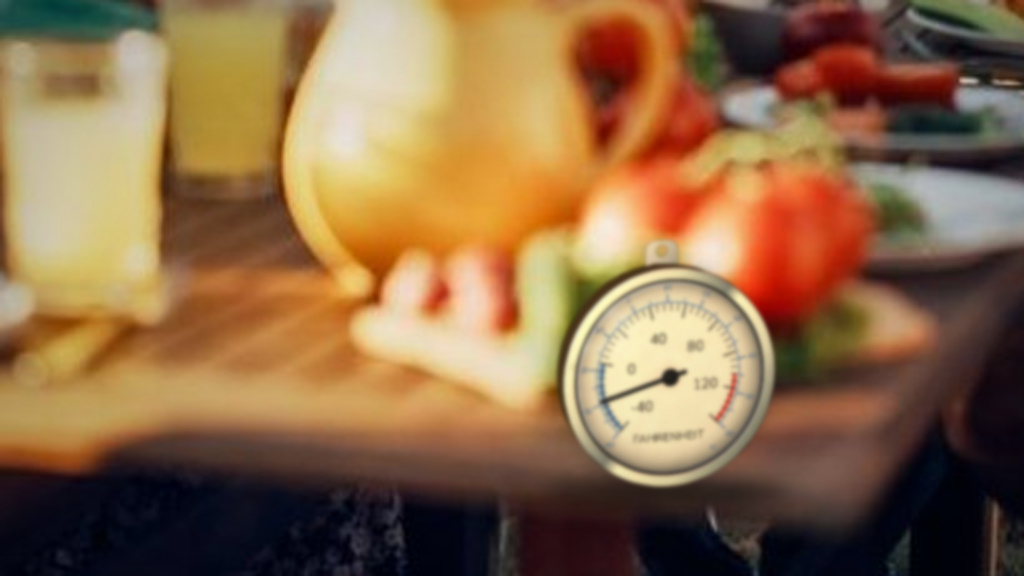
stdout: -20
